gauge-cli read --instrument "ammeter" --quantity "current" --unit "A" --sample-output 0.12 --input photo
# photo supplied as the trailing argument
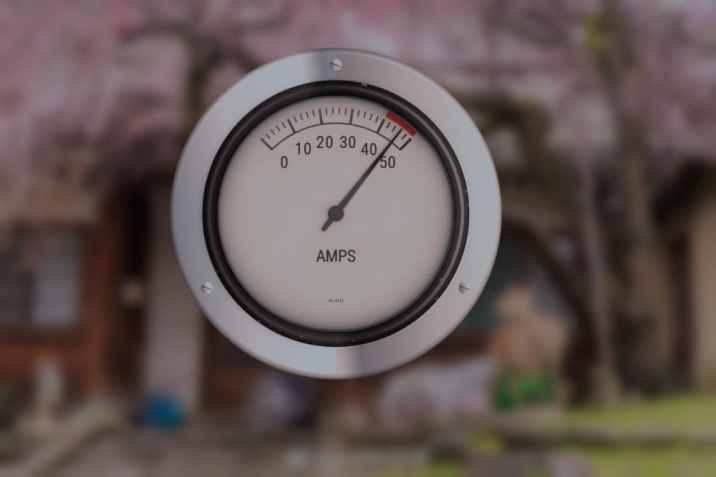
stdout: 46
